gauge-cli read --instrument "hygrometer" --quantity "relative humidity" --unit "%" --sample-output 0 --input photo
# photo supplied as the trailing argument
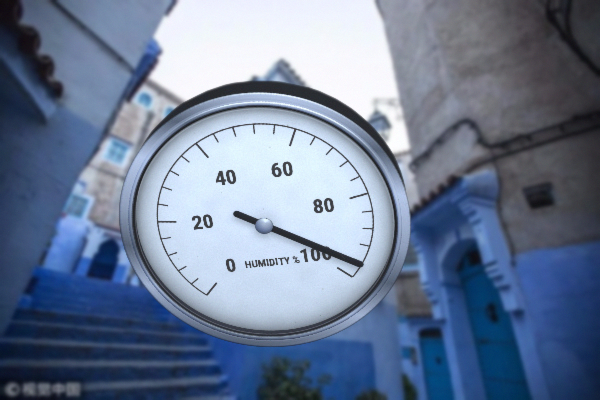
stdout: 96
